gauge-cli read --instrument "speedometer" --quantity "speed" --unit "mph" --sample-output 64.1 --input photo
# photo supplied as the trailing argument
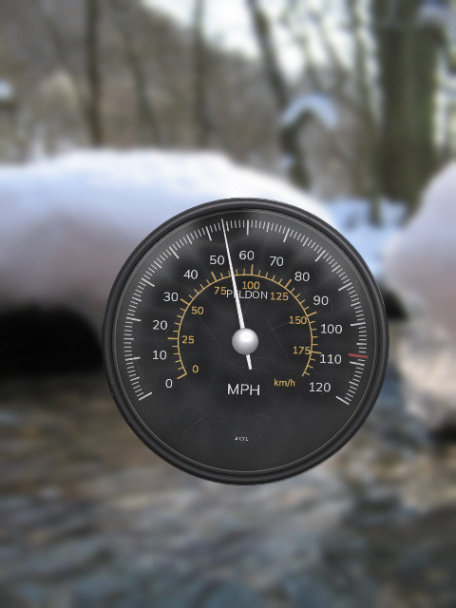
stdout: 54
